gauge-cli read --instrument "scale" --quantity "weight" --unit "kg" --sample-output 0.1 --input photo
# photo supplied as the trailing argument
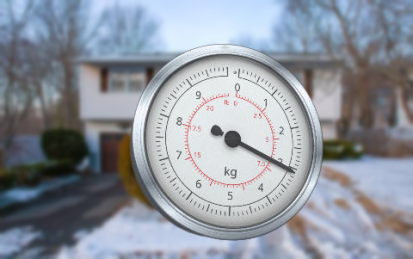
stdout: 3.1
